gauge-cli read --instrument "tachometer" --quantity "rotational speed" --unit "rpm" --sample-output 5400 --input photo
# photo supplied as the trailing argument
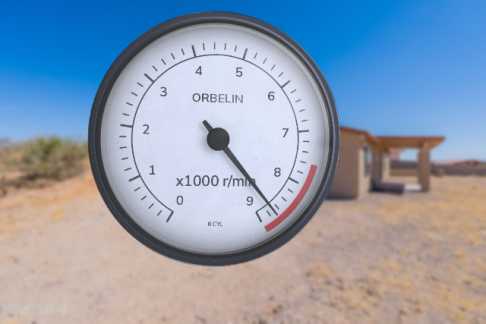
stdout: 8700
